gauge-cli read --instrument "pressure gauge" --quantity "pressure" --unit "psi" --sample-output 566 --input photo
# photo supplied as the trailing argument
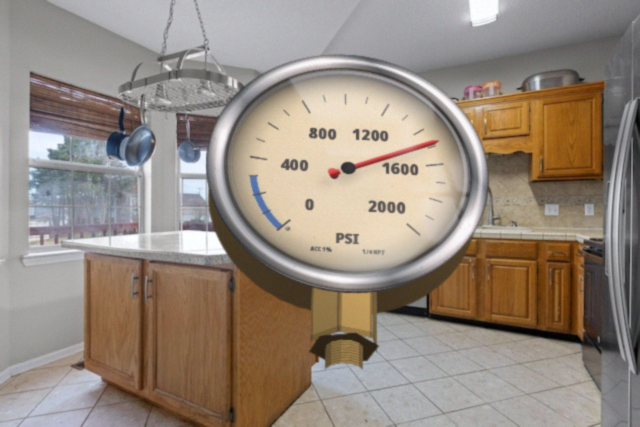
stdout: 1500
